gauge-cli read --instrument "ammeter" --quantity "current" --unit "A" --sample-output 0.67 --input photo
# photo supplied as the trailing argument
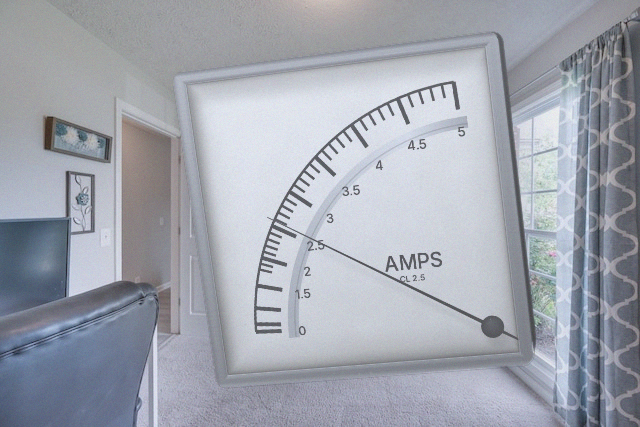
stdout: 2.6
